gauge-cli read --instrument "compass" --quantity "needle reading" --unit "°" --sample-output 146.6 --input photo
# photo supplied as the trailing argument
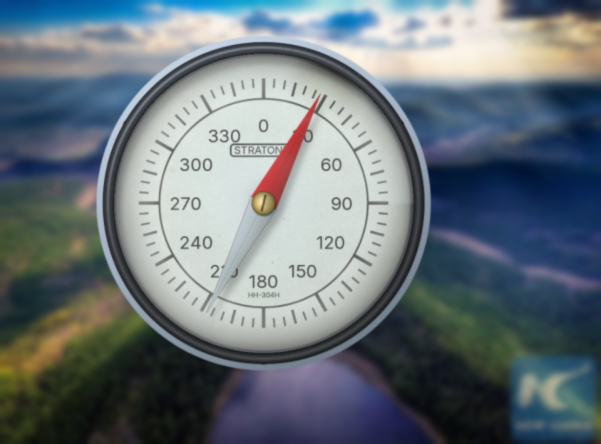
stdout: 27.5
